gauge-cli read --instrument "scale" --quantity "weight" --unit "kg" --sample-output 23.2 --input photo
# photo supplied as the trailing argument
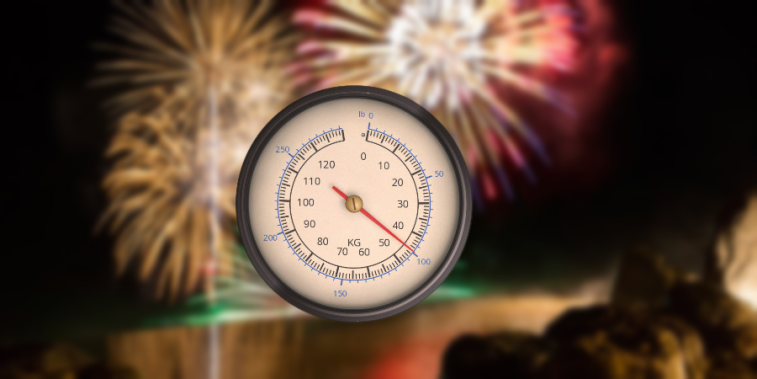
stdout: 45
